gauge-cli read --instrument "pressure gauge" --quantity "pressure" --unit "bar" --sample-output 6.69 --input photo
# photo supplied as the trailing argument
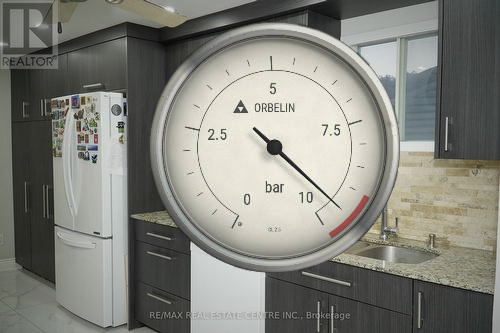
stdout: 9.5
